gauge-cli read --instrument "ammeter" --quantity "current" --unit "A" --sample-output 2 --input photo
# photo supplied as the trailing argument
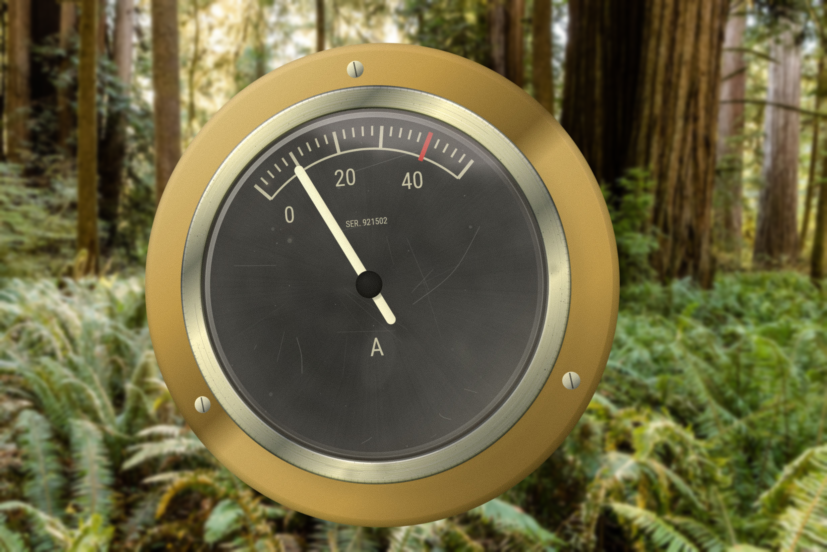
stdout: 10
